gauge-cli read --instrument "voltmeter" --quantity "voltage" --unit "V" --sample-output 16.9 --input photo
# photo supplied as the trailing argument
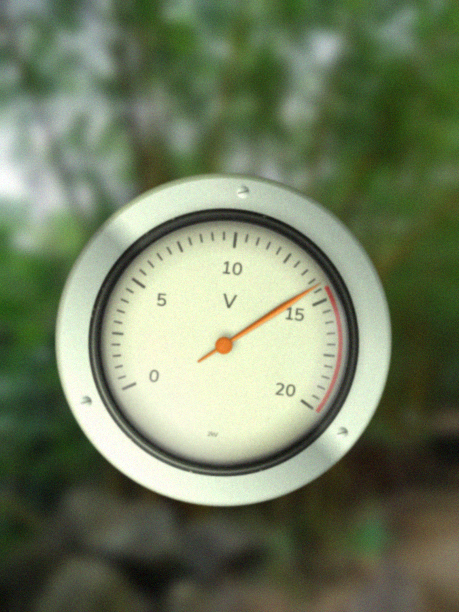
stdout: 14.25
